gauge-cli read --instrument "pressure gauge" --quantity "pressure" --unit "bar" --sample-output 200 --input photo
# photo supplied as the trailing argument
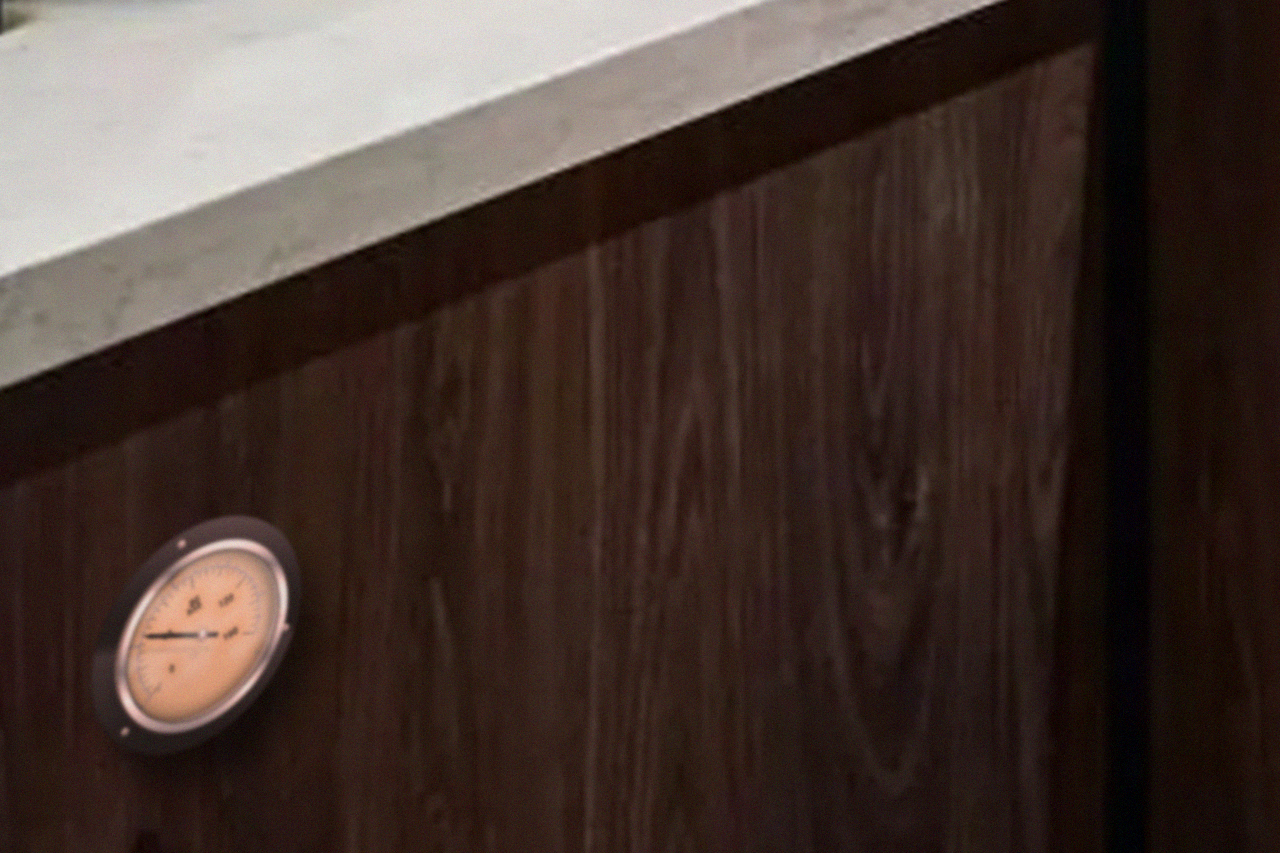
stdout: 40
